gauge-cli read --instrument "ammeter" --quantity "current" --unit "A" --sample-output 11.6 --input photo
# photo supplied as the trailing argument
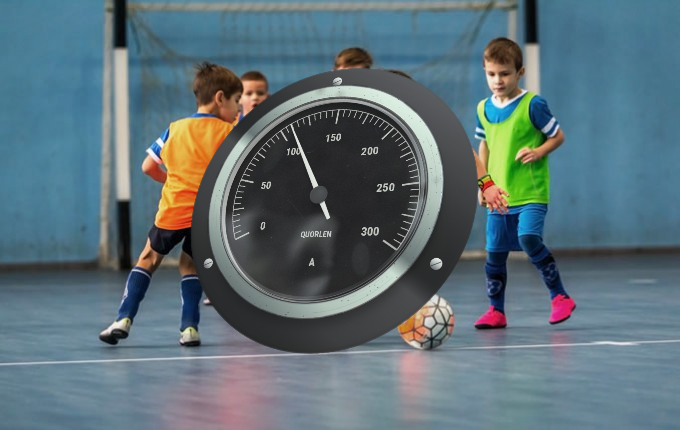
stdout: 110
